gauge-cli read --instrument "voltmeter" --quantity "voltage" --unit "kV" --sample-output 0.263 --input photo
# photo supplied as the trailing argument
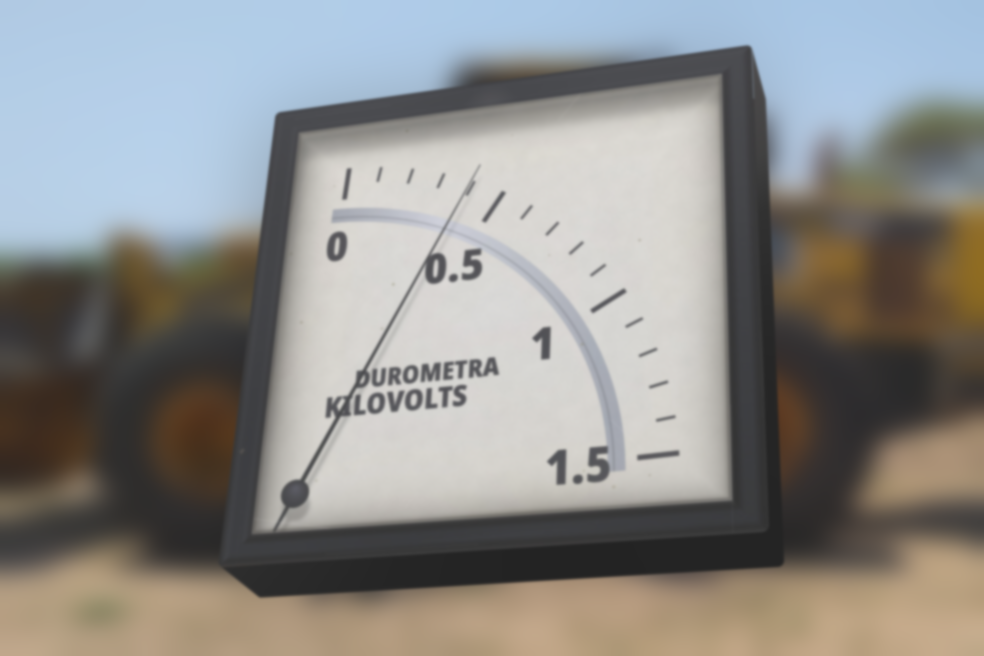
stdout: 0.4
